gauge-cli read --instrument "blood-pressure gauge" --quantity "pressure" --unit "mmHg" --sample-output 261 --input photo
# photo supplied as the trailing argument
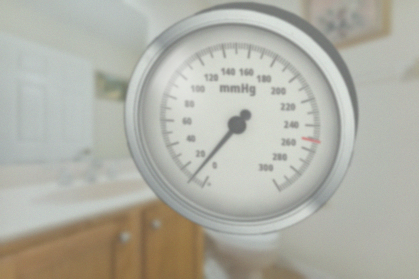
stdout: 10
